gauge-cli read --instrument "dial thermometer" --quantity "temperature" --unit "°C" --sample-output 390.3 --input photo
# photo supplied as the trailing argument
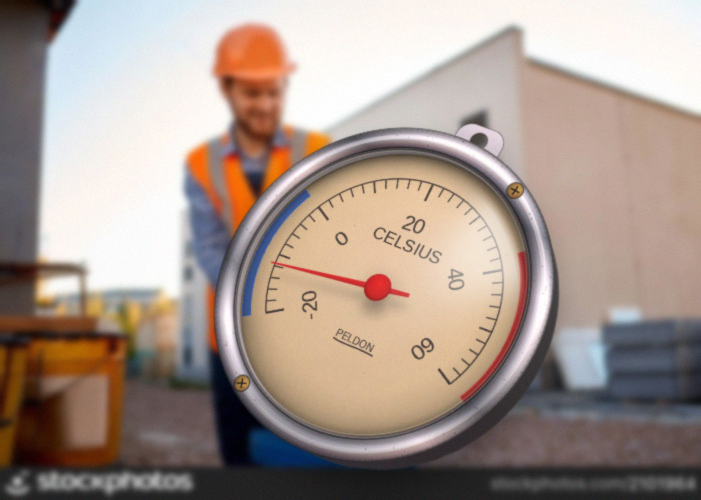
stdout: -12
